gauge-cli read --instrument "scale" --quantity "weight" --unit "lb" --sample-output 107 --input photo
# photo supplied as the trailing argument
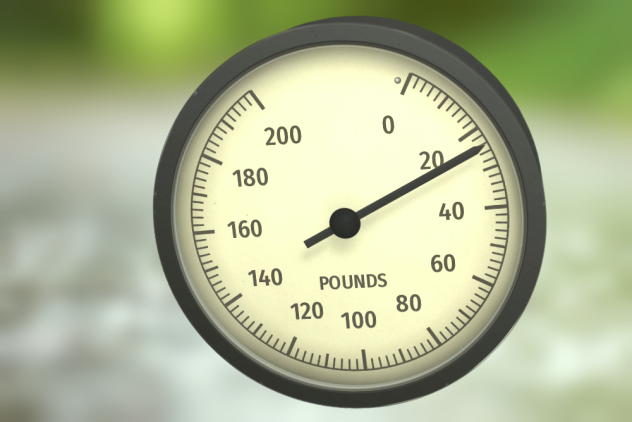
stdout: 24
